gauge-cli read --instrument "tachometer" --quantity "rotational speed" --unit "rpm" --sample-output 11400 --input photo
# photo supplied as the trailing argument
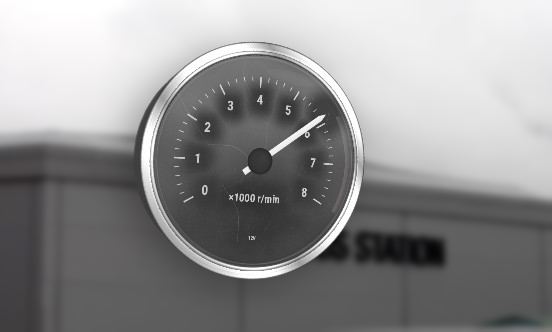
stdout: 5800
